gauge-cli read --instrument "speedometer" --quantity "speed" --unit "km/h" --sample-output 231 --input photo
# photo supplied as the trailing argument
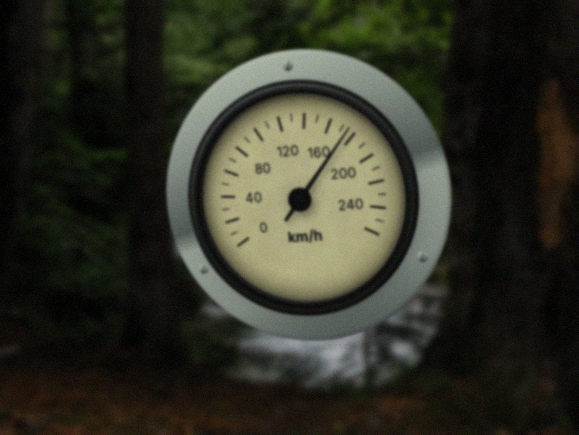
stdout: 175
